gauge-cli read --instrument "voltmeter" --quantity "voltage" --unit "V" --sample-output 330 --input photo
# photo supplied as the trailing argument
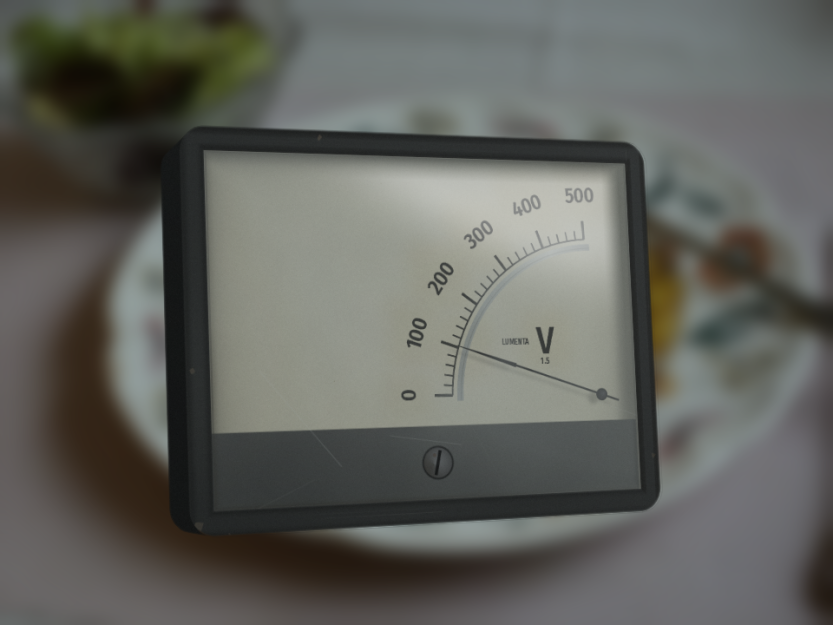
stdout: 100
